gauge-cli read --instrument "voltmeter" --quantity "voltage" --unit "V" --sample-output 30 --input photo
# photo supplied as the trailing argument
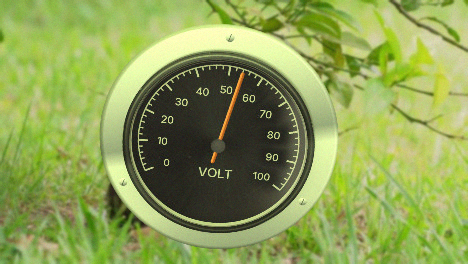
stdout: 54
